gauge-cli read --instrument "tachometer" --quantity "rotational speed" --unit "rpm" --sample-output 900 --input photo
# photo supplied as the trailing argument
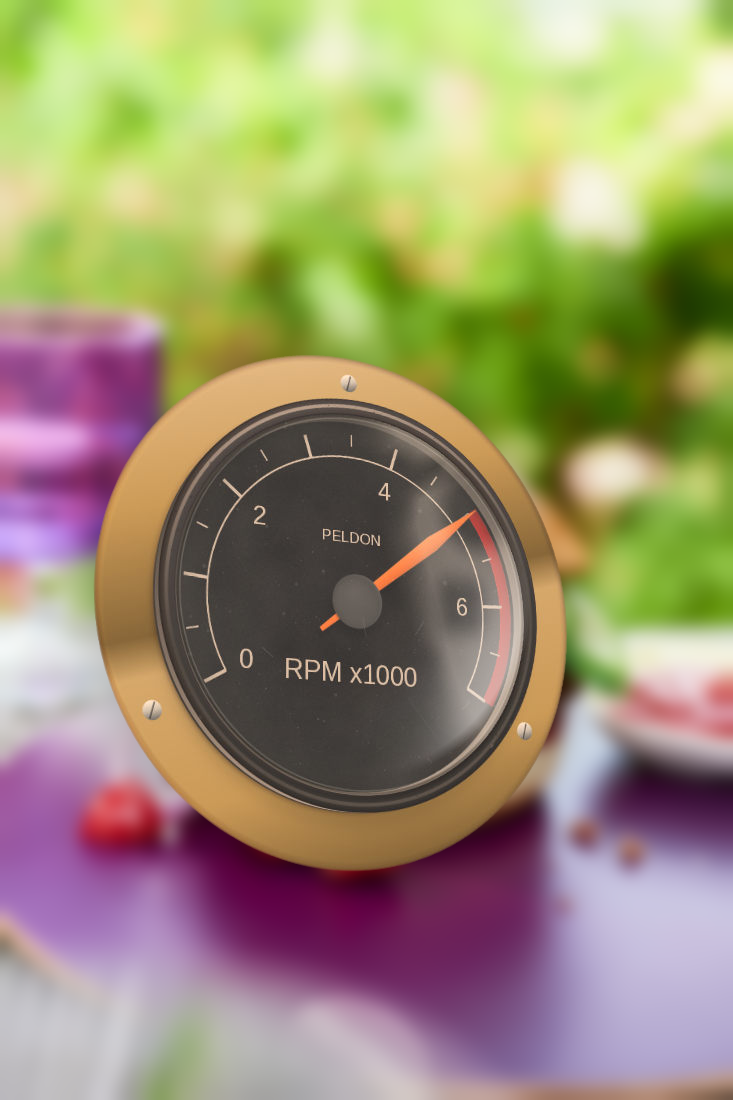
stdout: 5000
